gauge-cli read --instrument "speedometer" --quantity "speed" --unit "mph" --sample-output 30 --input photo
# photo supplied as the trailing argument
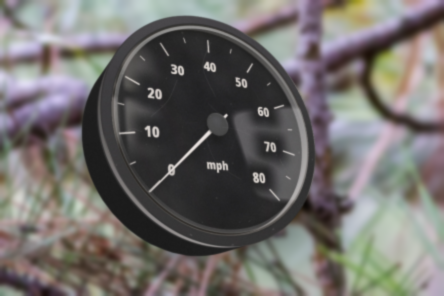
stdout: 0
